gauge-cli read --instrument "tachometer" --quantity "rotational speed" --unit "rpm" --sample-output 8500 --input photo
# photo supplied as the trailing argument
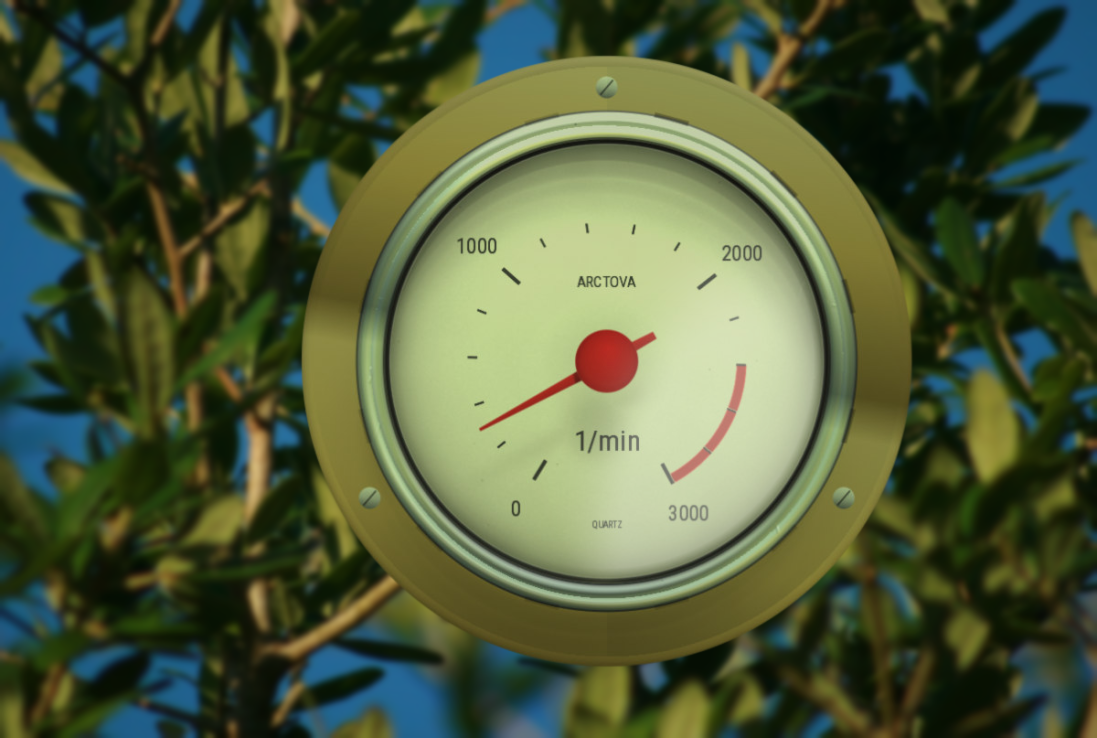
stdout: 300
